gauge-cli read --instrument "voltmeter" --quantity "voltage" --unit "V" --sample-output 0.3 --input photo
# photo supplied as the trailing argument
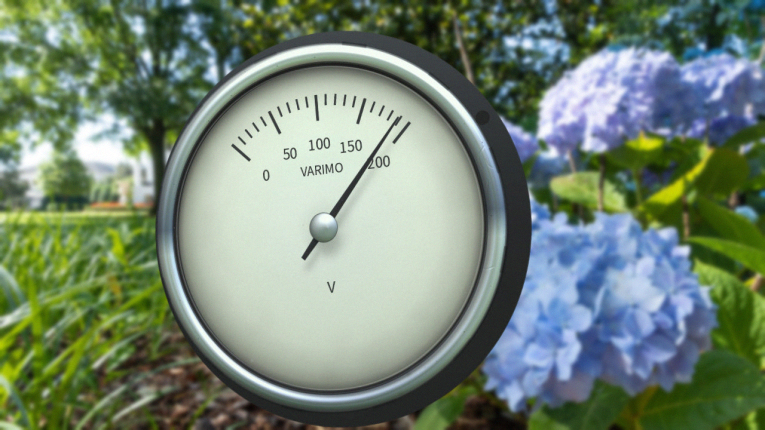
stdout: 190
